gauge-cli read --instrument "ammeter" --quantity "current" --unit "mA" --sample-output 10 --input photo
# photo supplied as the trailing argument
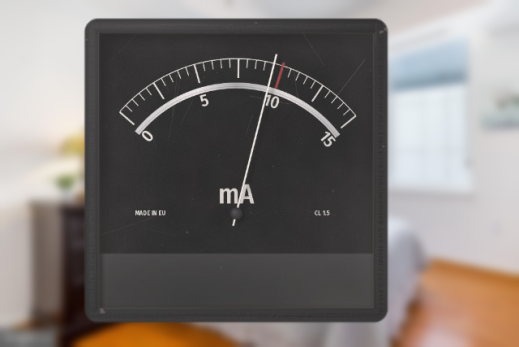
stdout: 9.5
